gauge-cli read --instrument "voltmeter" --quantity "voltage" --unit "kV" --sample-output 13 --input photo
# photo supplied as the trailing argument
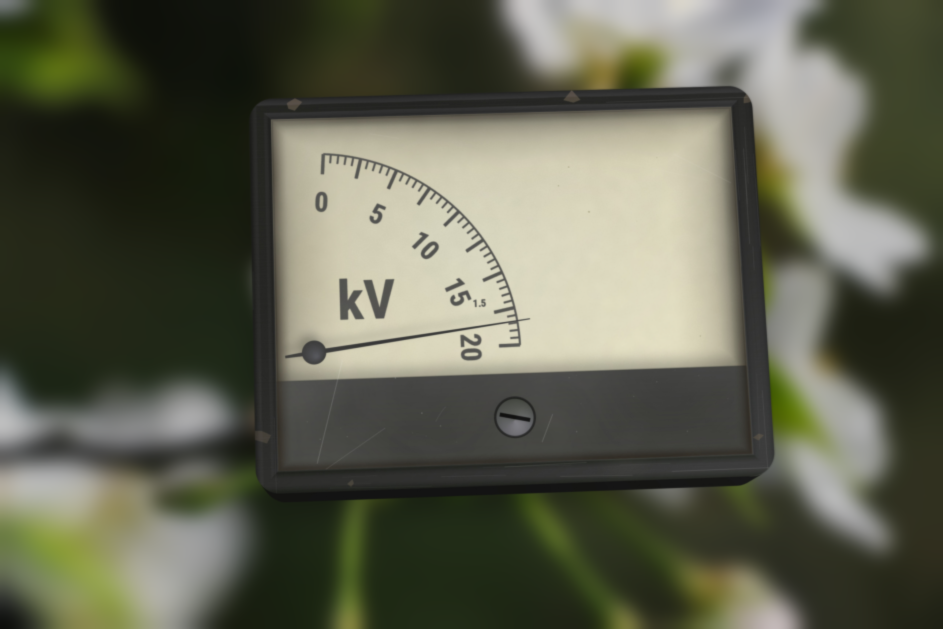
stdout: 18.5
